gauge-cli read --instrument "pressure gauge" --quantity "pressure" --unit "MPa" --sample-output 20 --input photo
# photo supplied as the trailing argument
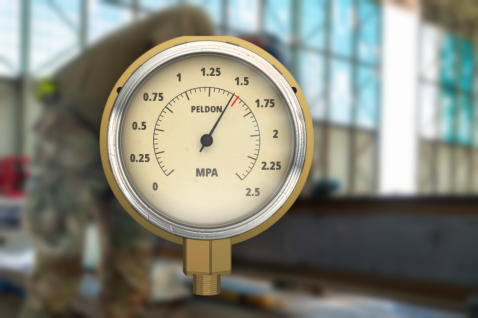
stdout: 1.5
